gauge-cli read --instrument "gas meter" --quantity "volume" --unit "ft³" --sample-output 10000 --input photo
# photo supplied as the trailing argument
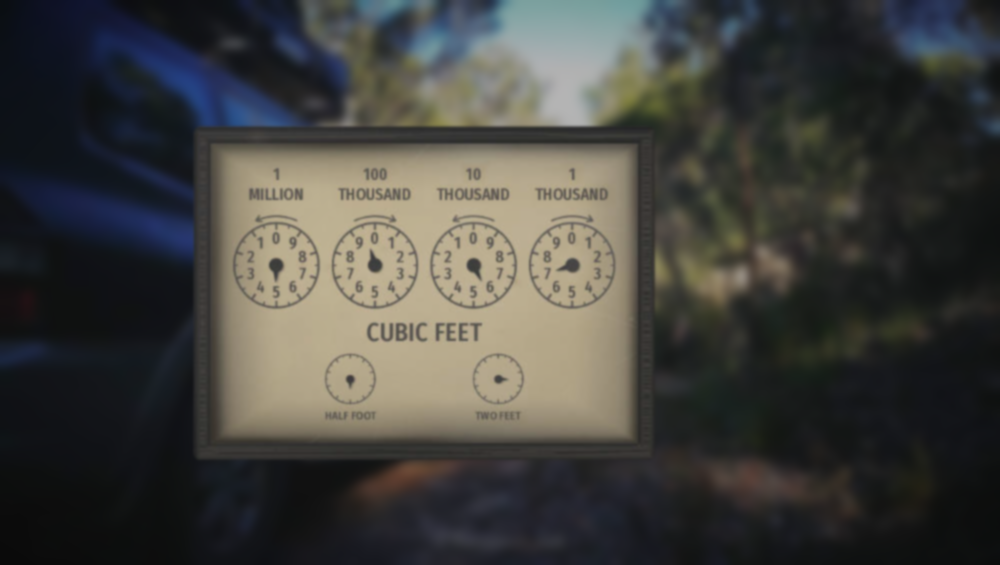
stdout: 495700
